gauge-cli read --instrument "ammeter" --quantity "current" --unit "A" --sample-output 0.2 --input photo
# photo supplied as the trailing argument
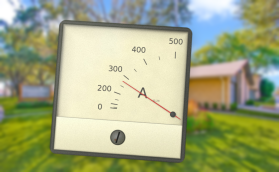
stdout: 275
